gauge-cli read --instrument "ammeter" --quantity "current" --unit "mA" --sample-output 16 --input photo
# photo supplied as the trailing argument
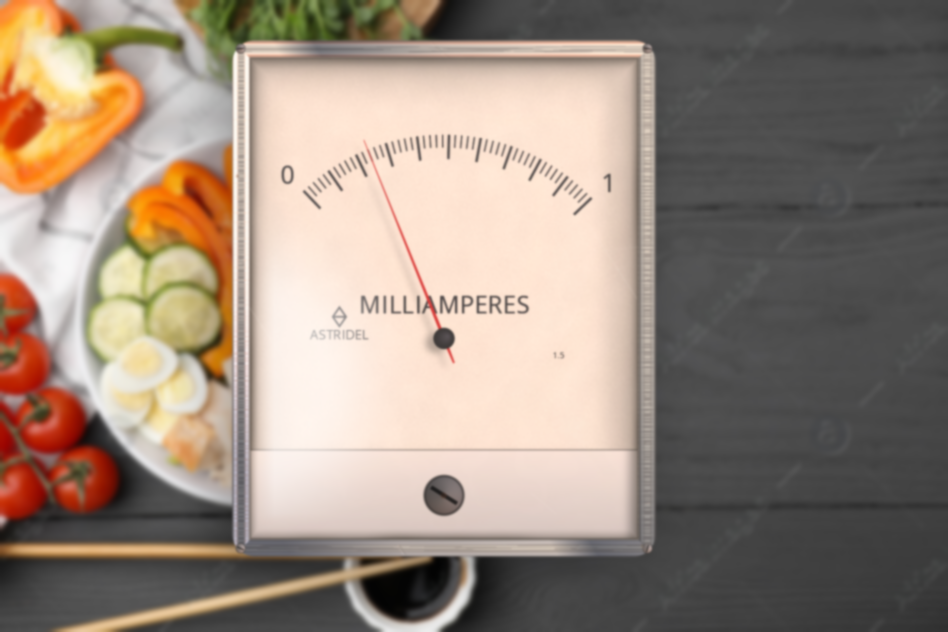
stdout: 0.24
